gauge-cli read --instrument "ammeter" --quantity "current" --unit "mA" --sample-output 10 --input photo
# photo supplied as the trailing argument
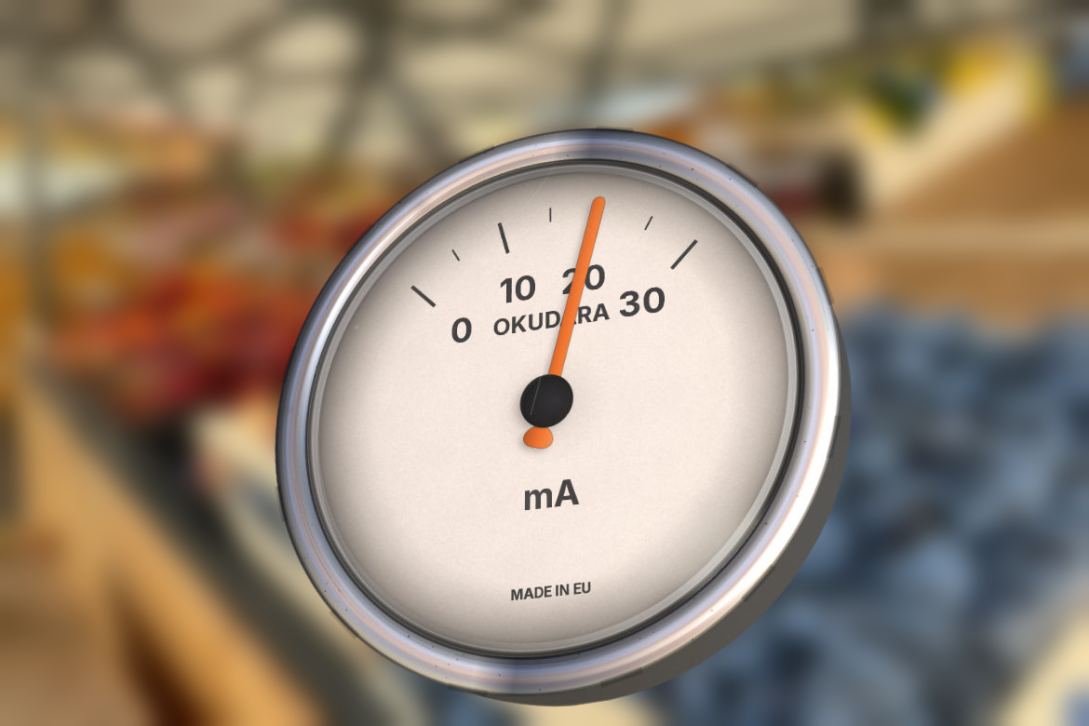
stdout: 20
